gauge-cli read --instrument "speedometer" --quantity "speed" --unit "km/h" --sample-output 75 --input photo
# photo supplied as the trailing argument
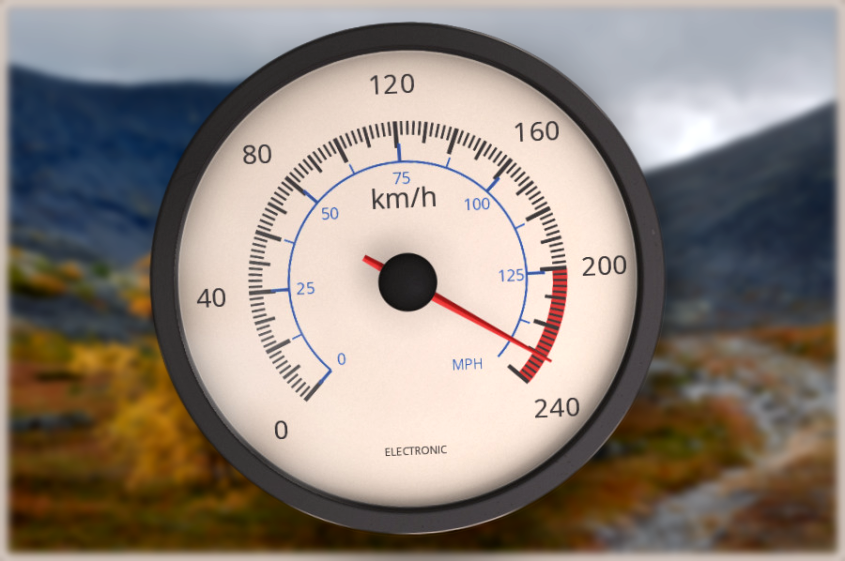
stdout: 230
